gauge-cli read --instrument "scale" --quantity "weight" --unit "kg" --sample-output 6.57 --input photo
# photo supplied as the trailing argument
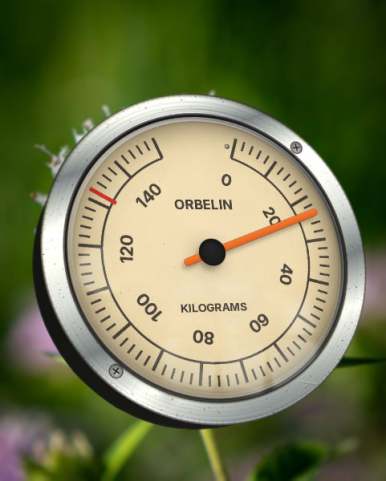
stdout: 24
